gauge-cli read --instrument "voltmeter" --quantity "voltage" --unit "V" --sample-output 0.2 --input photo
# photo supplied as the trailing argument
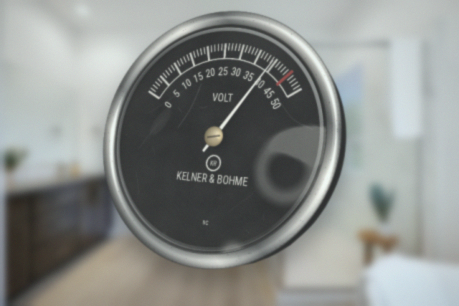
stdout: 40
